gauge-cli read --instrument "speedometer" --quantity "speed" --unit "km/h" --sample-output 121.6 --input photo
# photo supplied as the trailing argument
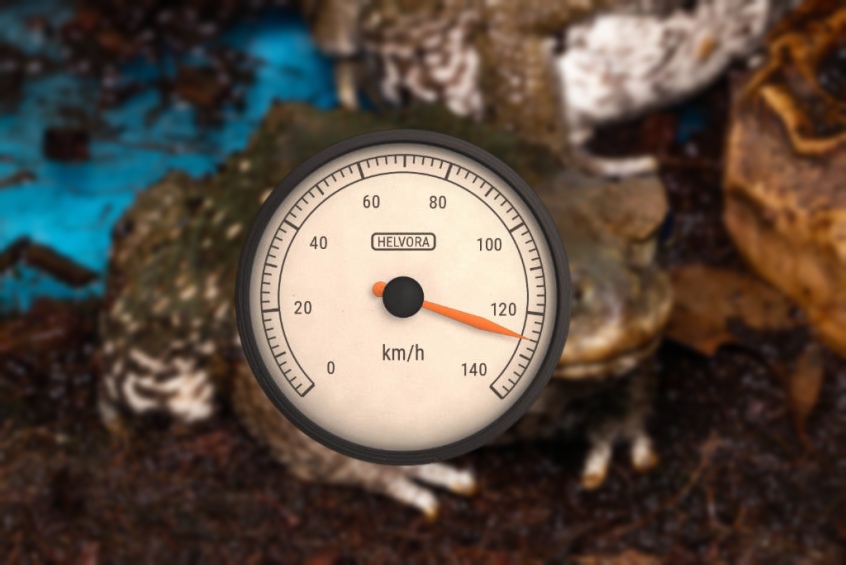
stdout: 126
